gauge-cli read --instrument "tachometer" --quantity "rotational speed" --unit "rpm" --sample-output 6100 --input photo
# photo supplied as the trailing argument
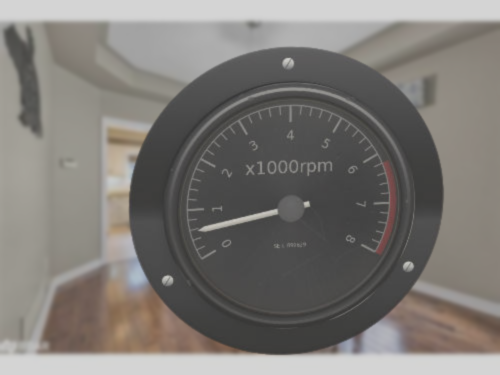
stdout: 600
